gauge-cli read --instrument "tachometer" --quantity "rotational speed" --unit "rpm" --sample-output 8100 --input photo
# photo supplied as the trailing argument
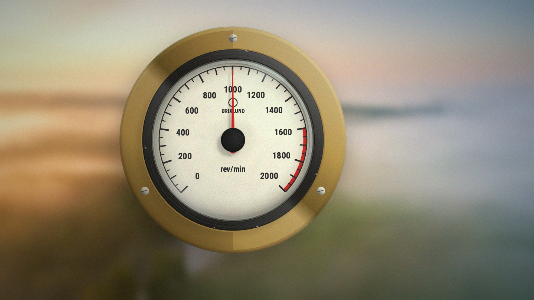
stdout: 1000
